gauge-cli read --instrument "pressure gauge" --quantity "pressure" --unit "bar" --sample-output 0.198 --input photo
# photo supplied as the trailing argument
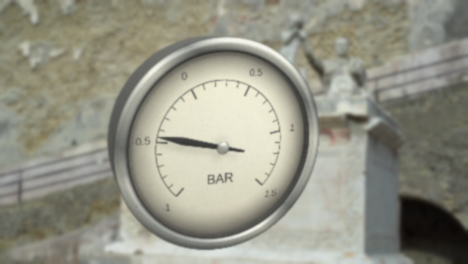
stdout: -0.45
